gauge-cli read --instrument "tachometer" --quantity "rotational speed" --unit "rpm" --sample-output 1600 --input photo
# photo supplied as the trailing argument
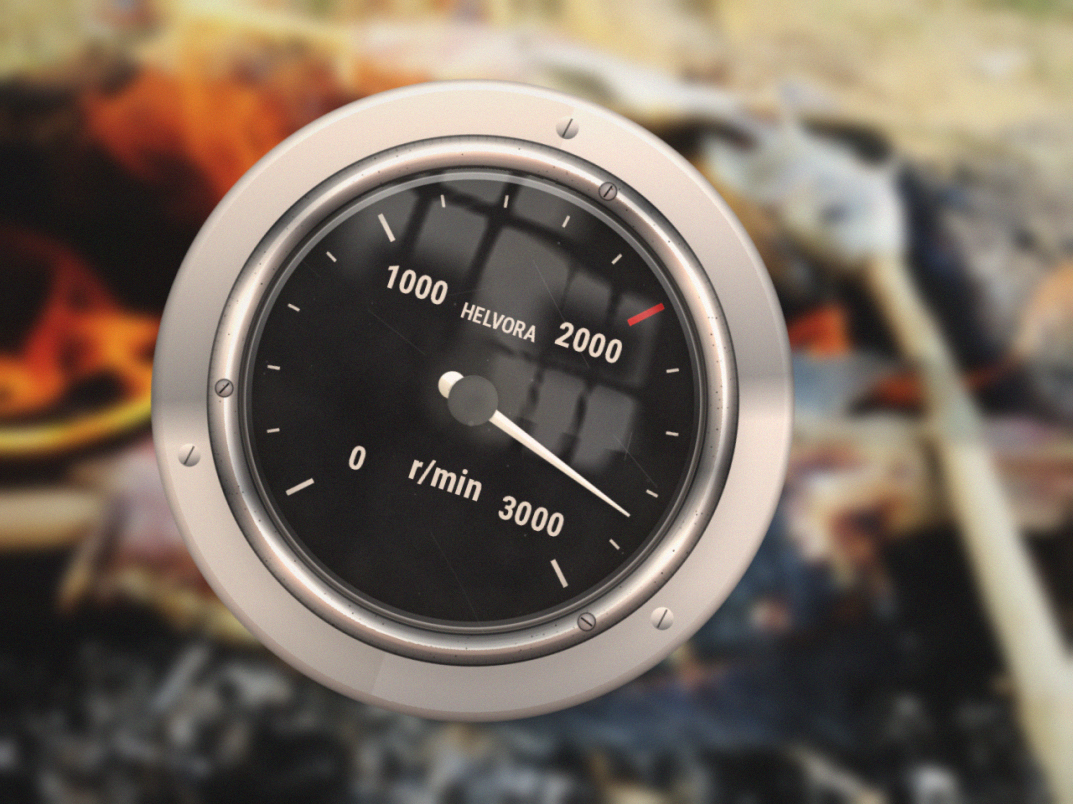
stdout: 2700
